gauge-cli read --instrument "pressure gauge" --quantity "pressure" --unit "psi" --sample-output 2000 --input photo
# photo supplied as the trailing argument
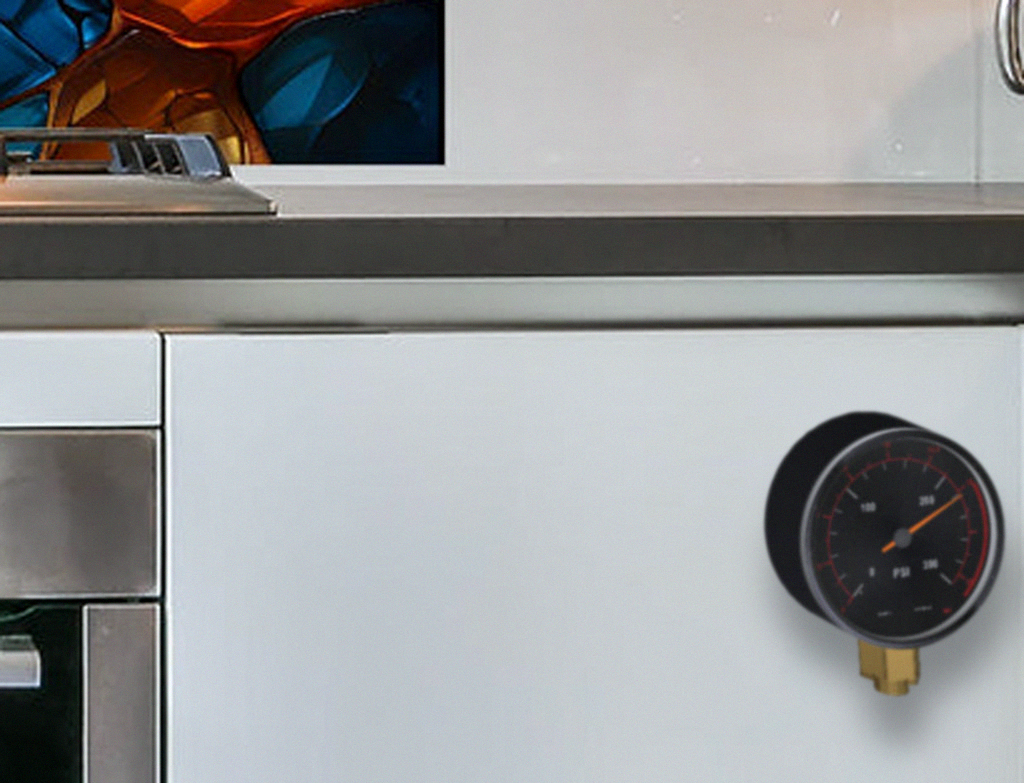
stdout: 220
